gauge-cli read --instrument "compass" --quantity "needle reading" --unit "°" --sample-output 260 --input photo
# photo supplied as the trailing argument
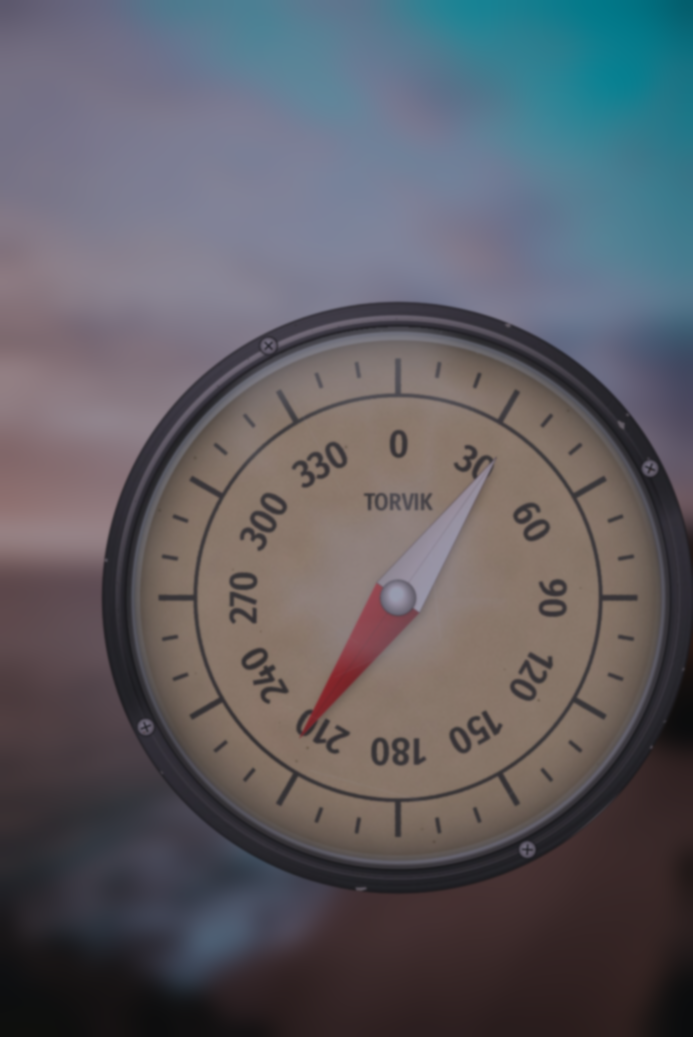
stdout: 215
